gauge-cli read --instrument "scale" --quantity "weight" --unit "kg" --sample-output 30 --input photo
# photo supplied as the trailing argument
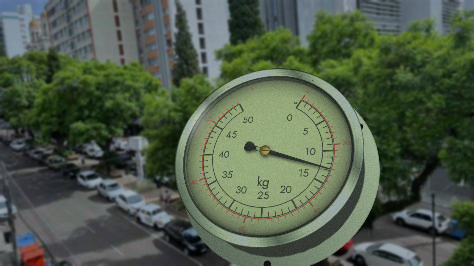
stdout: 13
